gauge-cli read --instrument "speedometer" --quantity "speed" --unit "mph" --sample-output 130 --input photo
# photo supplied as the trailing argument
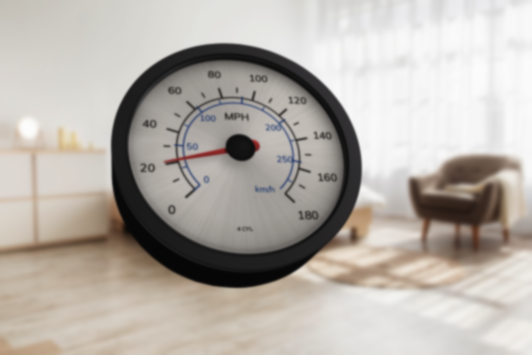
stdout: 20
